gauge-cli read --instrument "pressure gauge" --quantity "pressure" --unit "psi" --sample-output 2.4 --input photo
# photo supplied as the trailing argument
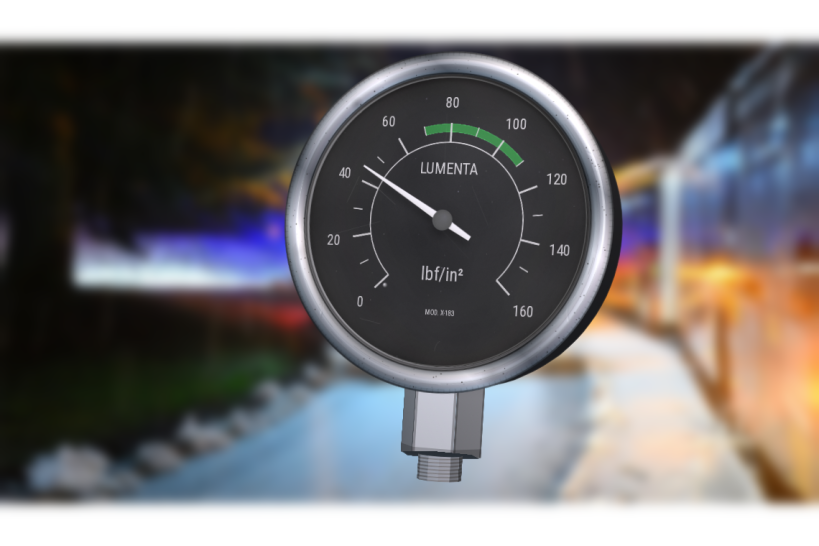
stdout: 45
